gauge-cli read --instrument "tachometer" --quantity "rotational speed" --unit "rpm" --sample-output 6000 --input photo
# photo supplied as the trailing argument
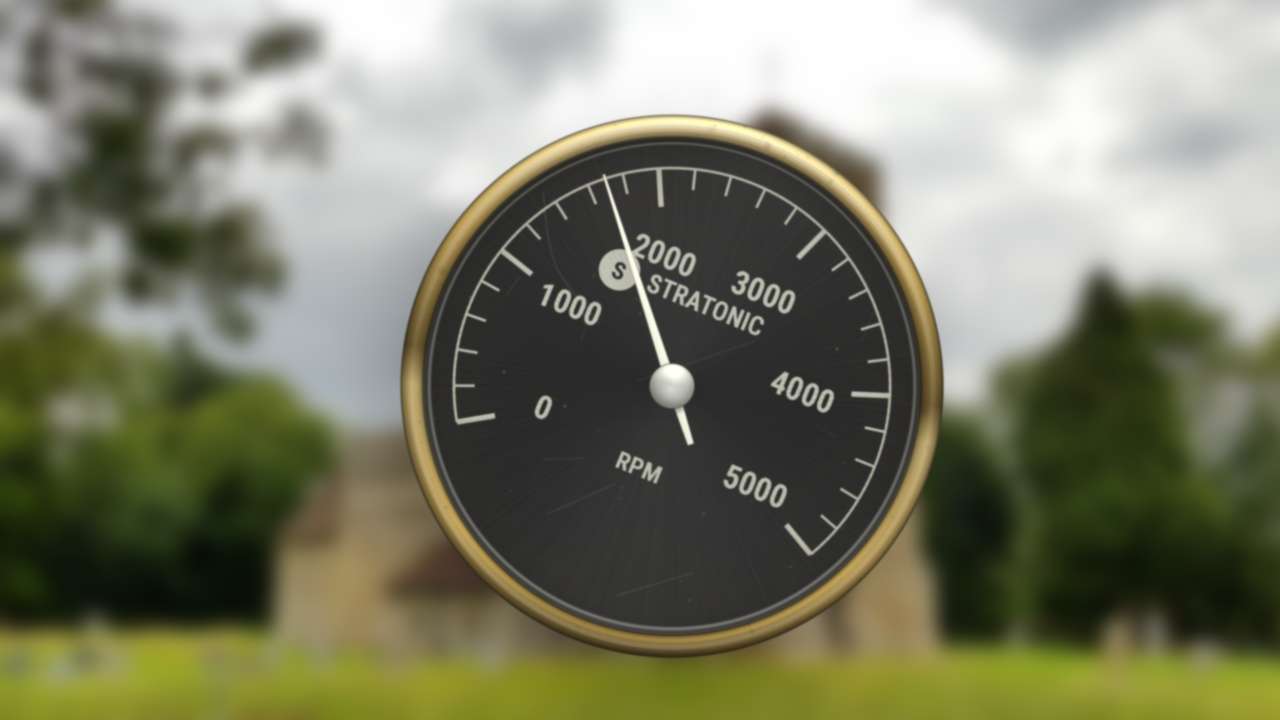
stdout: 1700
